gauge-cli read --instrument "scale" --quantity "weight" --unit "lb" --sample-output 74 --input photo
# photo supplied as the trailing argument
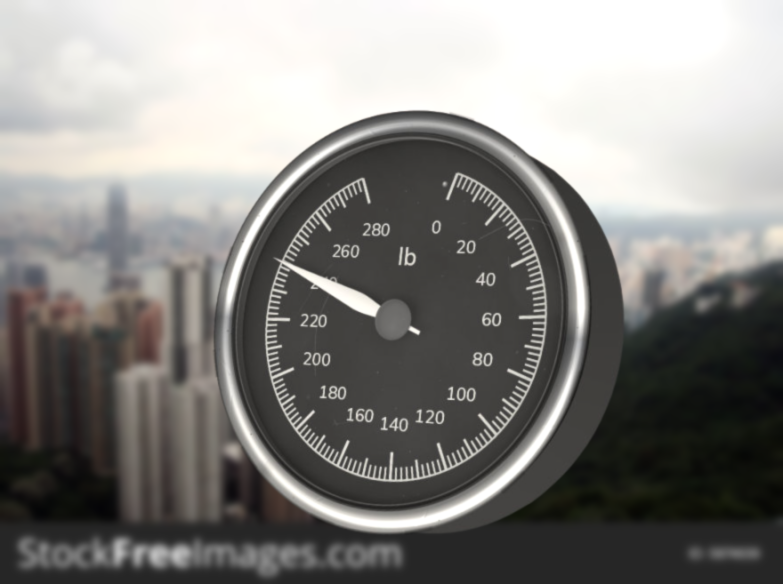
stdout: 240
